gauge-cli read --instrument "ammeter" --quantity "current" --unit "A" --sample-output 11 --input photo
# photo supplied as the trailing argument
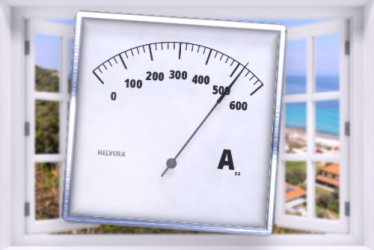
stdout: 520
